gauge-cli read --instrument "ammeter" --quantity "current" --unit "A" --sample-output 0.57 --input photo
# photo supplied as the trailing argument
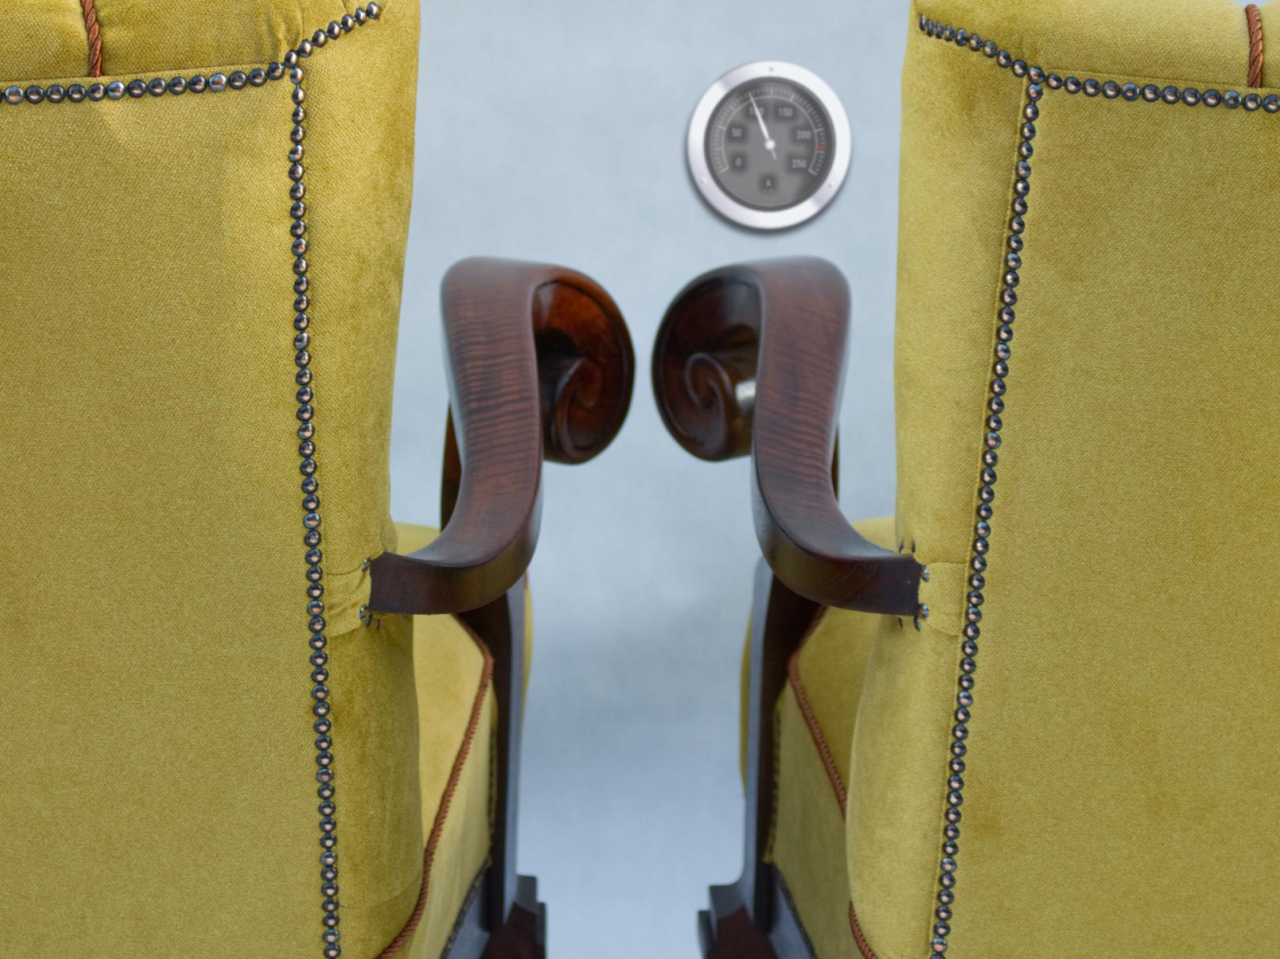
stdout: 100
